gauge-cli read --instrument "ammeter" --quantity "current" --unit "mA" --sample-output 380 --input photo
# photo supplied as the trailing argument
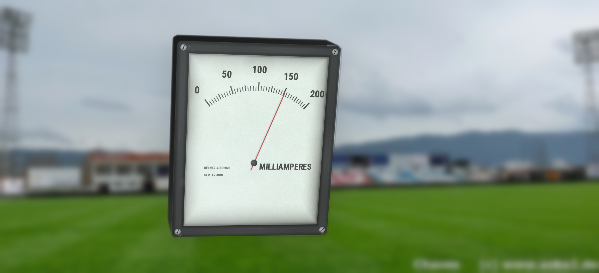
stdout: 150
